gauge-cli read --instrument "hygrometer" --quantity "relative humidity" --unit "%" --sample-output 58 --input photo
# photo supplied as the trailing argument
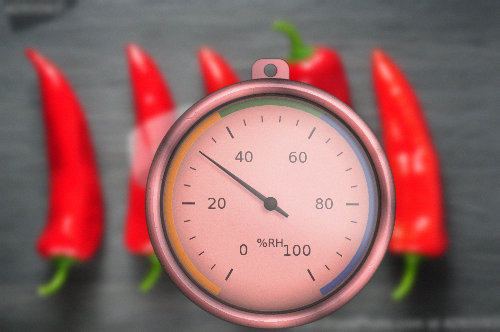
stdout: 32
